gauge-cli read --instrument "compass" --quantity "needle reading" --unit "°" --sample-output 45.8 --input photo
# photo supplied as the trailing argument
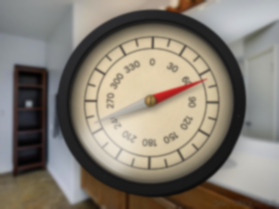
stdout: 67.5
